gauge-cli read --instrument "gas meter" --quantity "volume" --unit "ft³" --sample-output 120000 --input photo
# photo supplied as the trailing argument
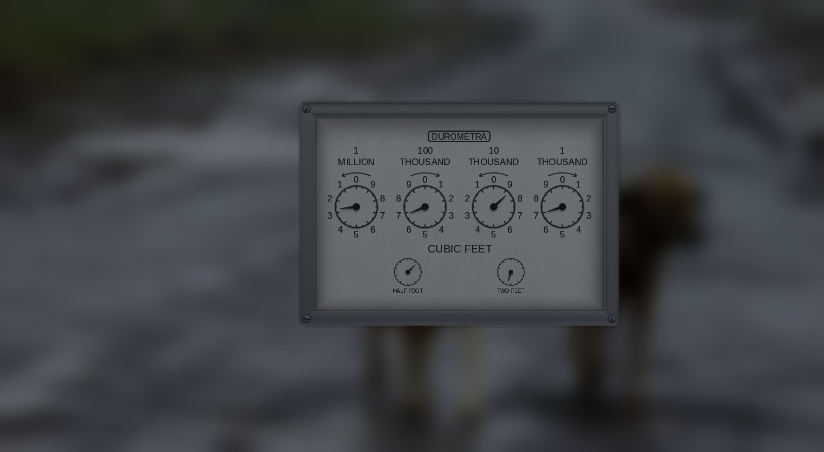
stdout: 268700
